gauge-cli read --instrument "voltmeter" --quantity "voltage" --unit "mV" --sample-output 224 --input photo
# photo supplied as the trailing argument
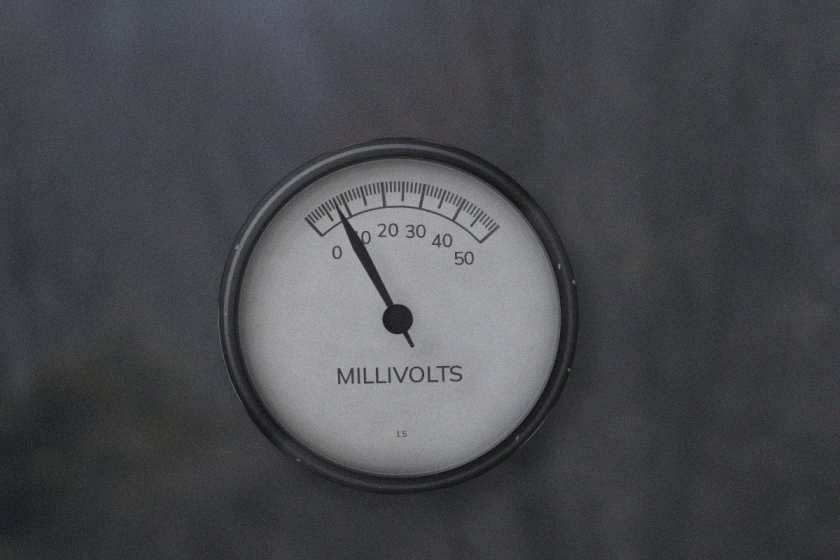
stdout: 8
